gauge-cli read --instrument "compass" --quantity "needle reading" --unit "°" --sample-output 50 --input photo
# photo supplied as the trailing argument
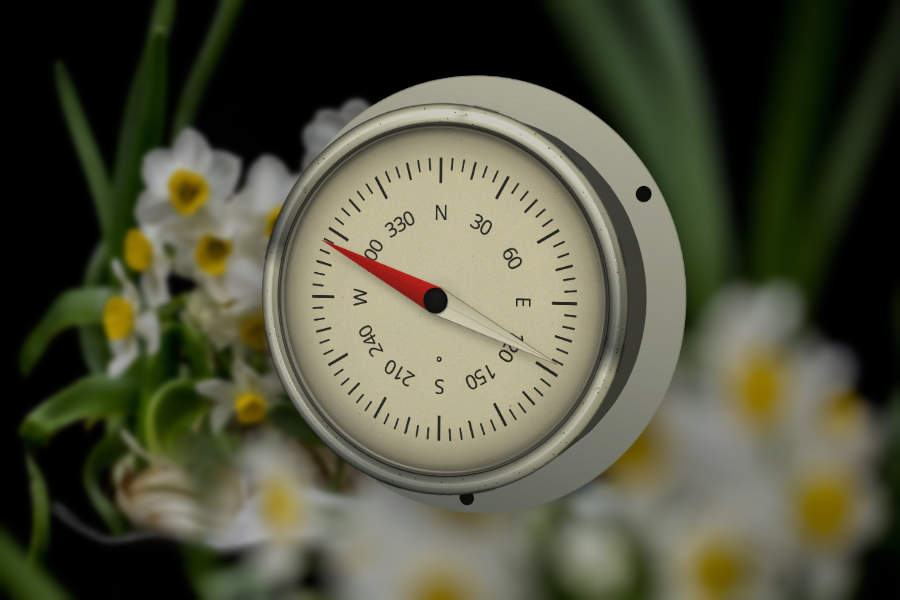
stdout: 295
